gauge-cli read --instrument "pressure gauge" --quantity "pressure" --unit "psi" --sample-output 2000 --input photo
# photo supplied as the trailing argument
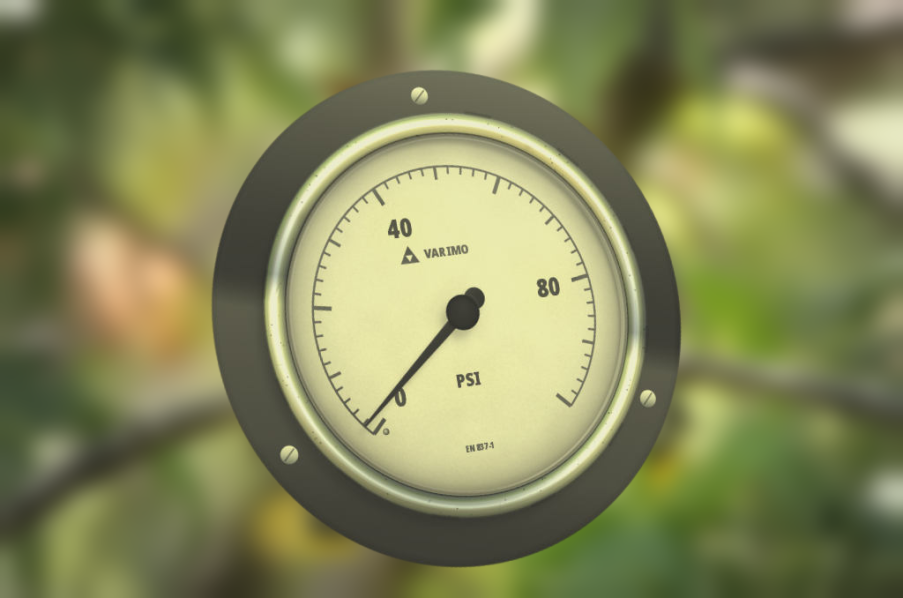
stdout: 2
